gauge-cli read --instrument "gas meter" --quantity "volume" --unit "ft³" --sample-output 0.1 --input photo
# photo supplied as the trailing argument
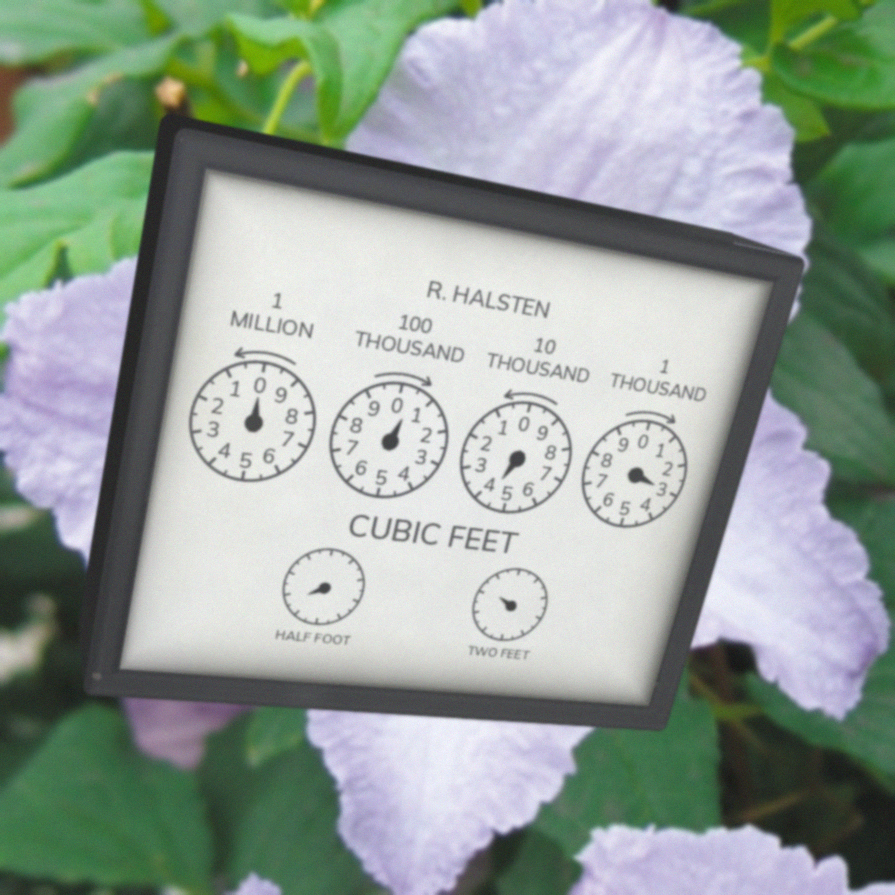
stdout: 4300
